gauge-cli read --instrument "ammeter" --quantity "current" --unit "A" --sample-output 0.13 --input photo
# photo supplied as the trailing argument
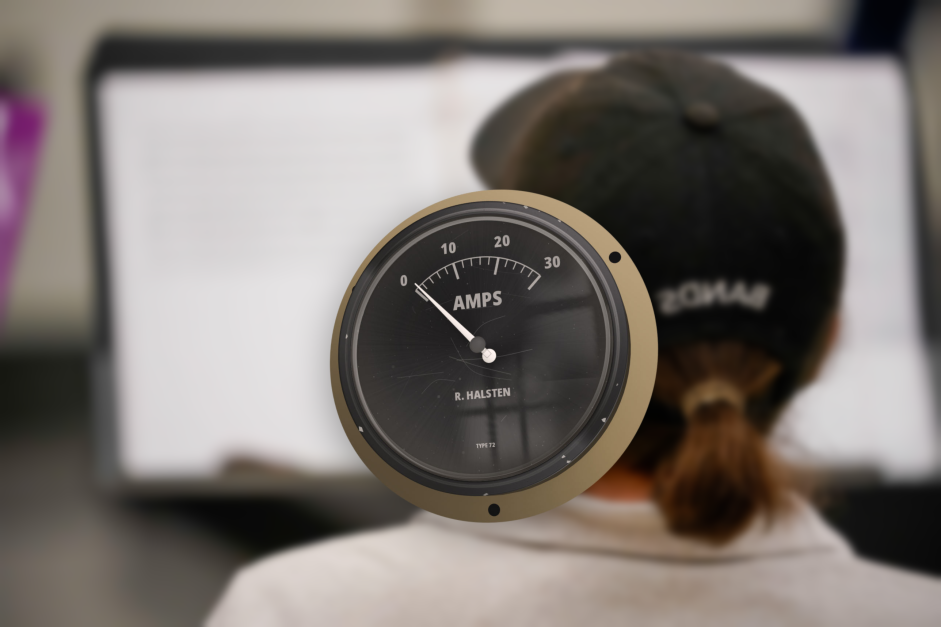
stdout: 1
